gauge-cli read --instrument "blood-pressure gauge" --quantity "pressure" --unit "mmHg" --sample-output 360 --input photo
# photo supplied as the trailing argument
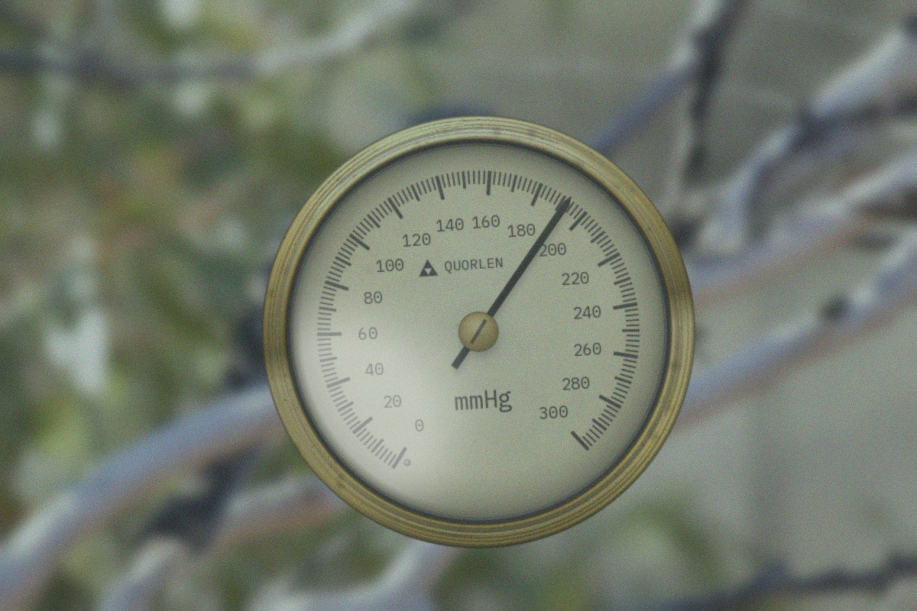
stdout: 192
